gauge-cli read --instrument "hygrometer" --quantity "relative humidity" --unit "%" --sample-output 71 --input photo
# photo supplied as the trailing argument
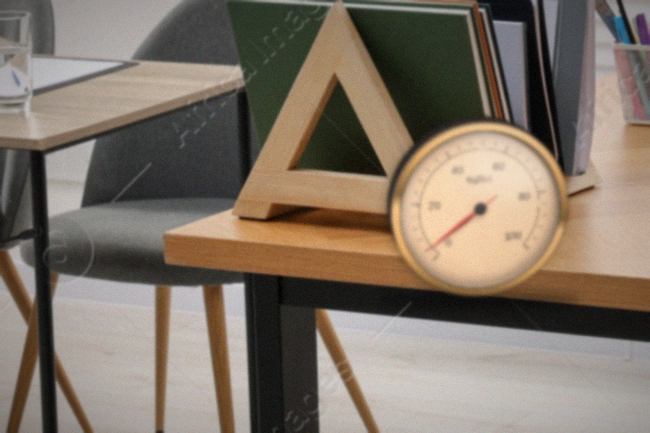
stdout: 4
